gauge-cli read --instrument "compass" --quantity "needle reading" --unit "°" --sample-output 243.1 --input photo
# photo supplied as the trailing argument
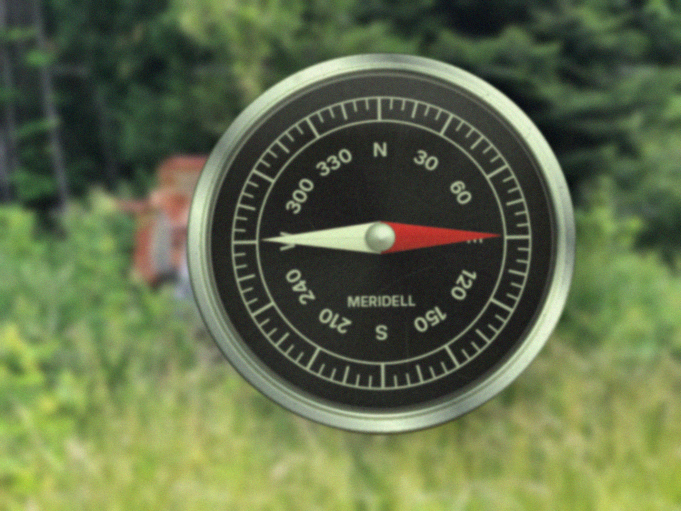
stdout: 90
